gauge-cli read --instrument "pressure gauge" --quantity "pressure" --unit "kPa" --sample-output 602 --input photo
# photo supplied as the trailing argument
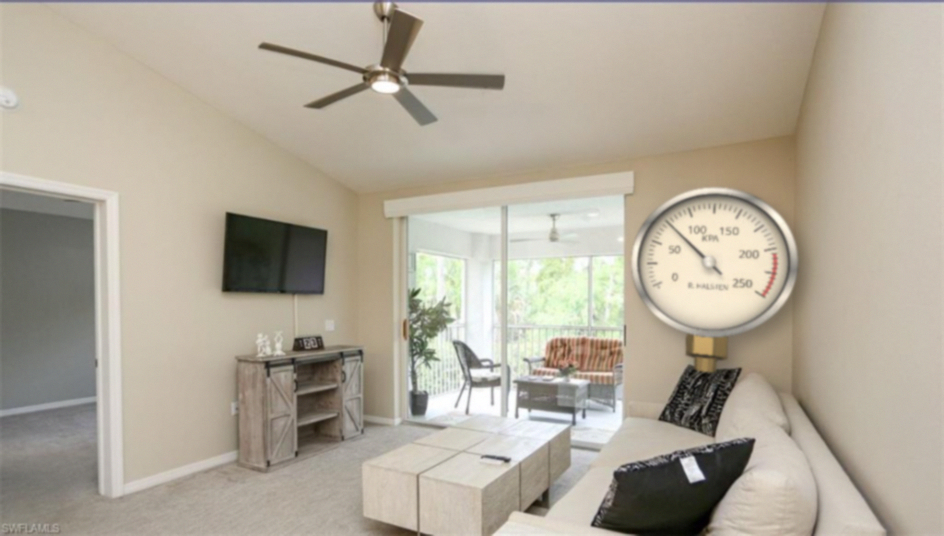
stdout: 75
